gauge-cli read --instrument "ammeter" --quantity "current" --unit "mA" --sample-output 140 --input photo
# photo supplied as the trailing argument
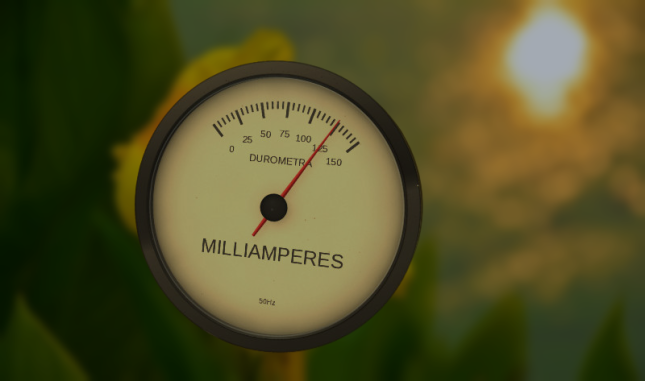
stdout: 125
